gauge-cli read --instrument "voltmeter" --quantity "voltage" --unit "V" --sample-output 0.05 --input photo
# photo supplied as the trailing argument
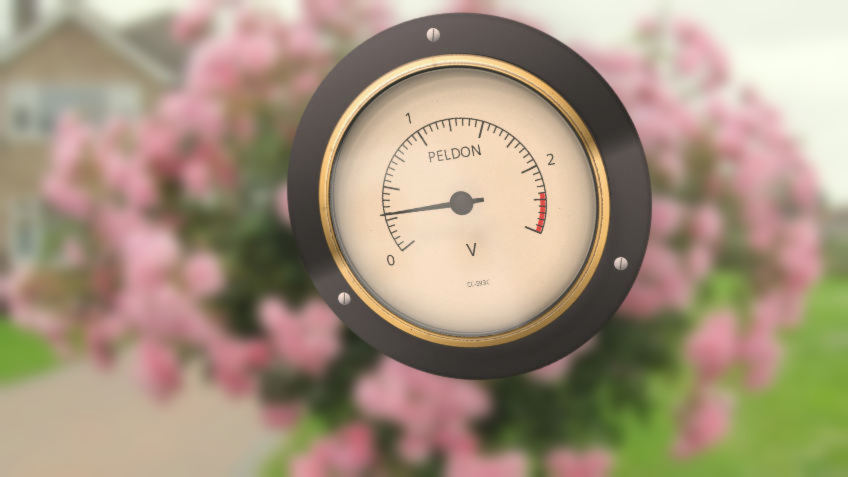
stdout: 0.3
